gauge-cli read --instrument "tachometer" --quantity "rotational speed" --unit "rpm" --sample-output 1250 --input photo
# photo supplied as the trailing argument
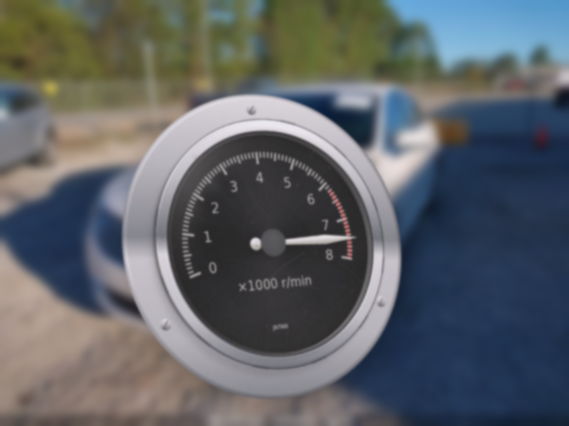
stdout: 7500
